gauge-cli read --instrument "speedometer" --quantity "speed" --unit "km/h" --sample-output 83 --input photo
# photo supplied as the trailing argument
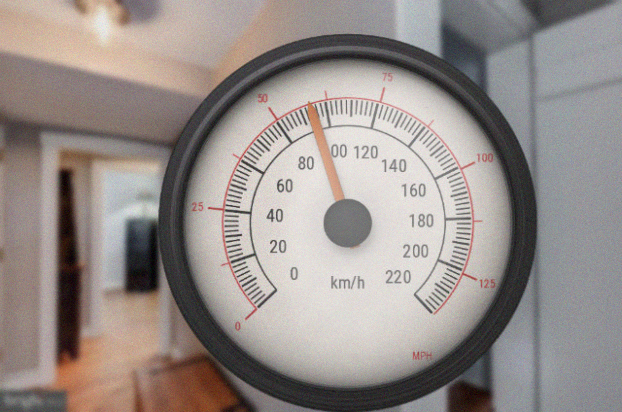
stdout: 94
